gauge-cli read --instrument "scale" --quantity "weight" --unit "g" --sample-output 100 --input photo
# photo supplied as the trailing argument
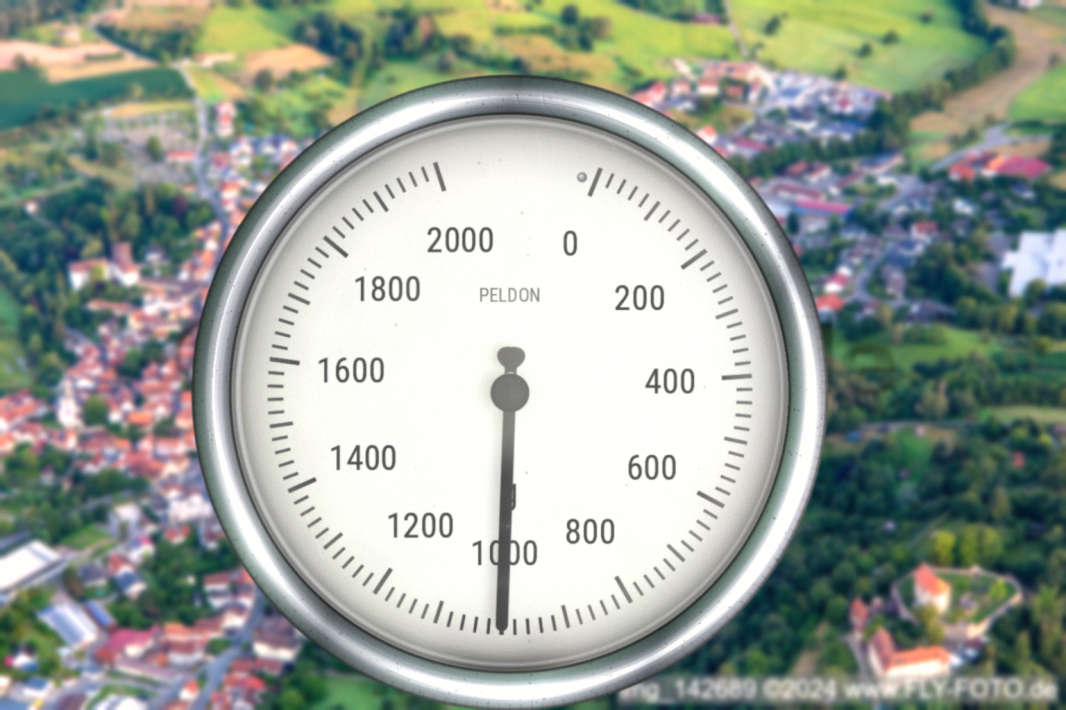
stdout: 1000
